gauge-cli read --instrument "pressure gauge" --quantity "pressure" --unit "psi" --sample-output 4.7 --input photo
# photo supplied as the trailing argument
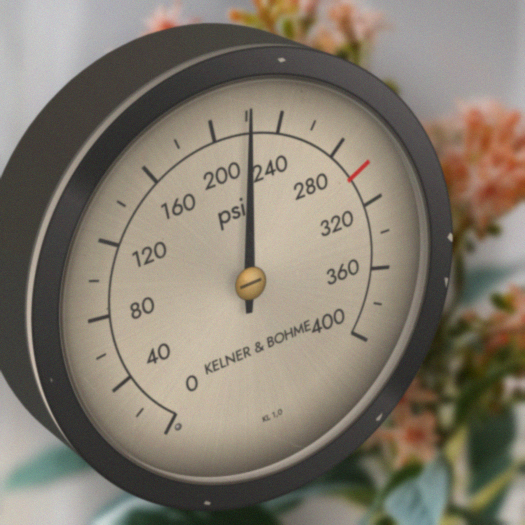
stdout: 220
